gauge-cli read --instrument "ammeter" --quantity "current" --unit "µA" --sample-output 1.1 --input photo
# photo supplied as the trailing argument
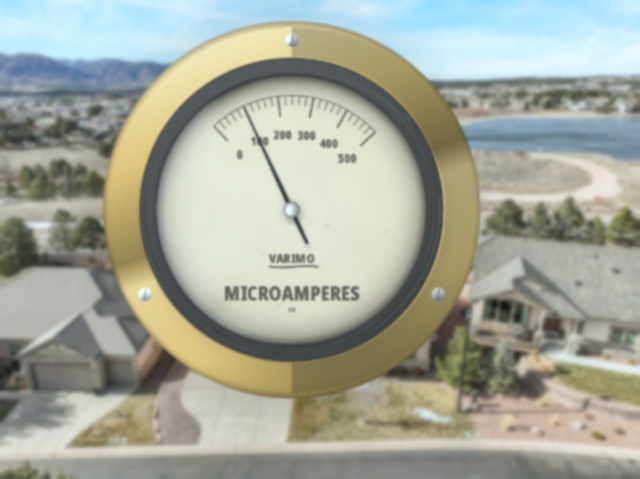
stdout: 100
